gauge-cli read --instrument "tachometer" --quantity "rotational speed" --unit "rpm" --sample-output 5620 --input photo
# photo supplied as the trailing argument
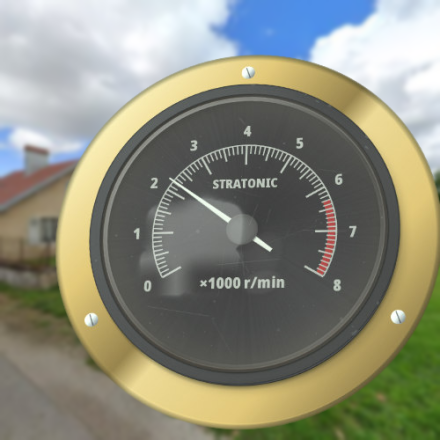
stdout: 2200
